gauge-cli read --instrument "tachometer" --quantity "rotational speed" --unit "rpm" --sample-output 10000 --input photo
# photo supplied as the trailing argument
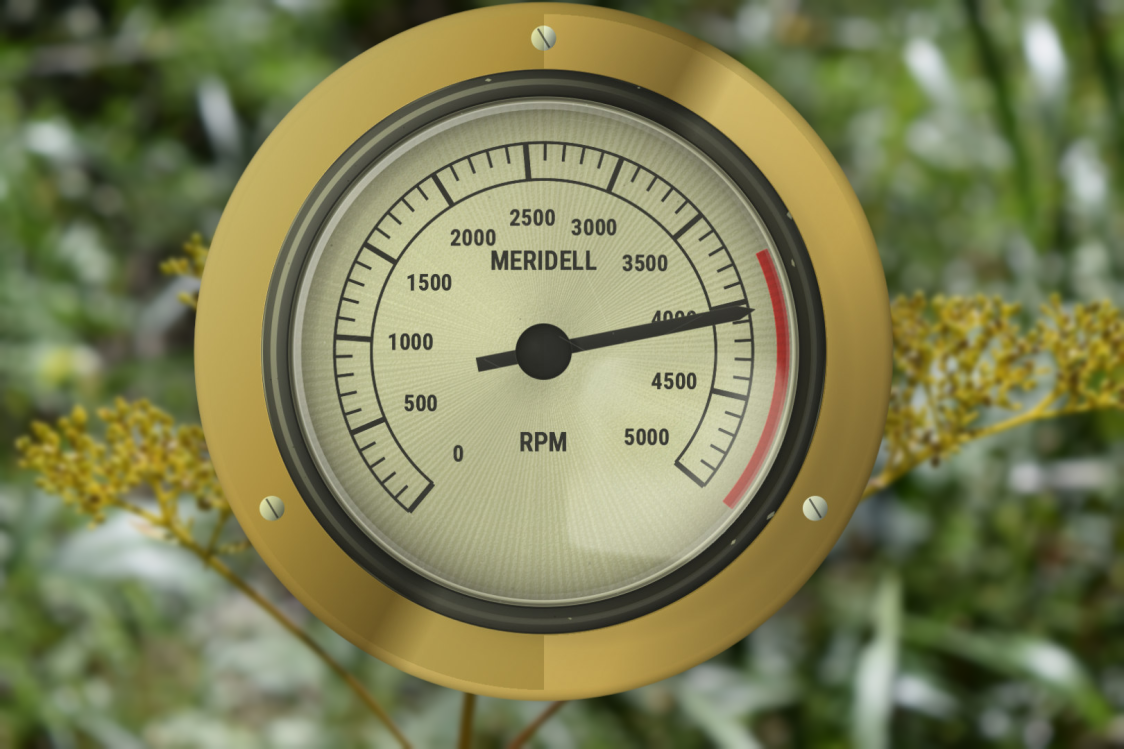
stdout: 4050
